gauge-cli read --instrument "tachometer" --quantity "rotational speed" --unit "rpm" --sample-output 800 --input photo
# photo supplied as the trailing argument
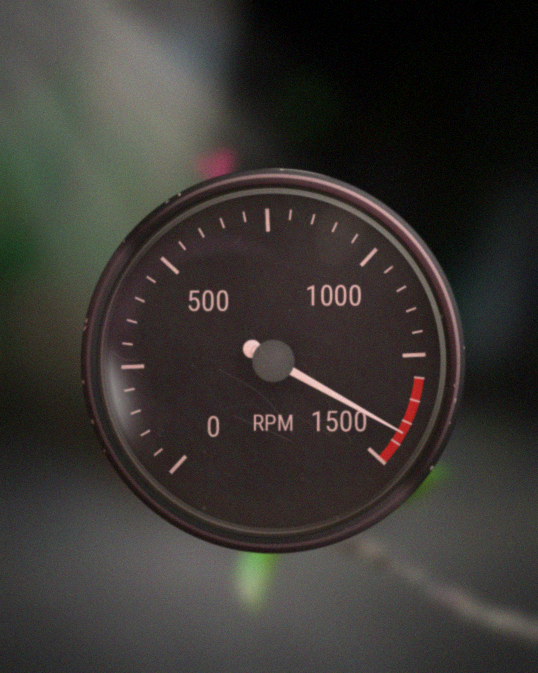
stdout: 1425
